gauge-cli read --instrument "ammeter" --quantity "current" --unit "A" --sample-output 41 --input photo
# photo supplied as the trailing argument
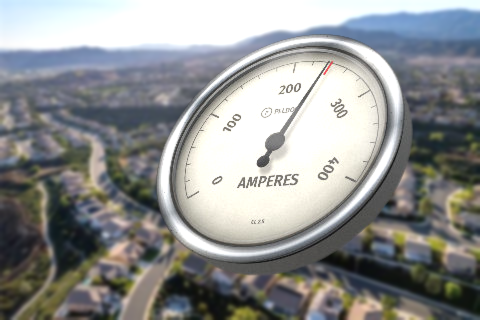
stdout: 240
